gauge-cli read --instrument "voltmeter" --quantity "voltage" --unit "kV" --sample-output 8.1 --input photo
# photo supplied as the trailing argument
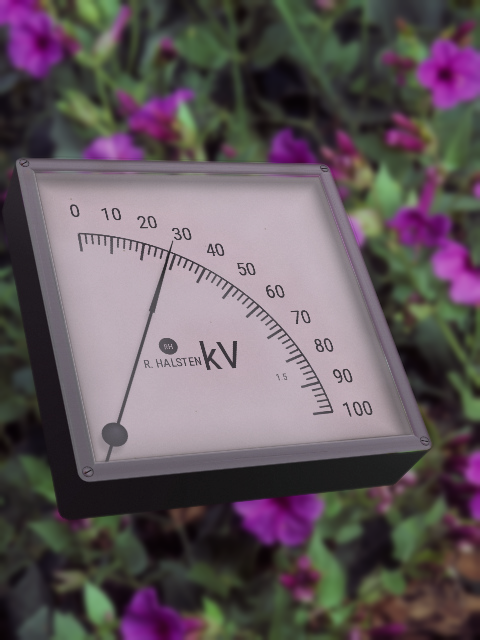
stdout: 28
